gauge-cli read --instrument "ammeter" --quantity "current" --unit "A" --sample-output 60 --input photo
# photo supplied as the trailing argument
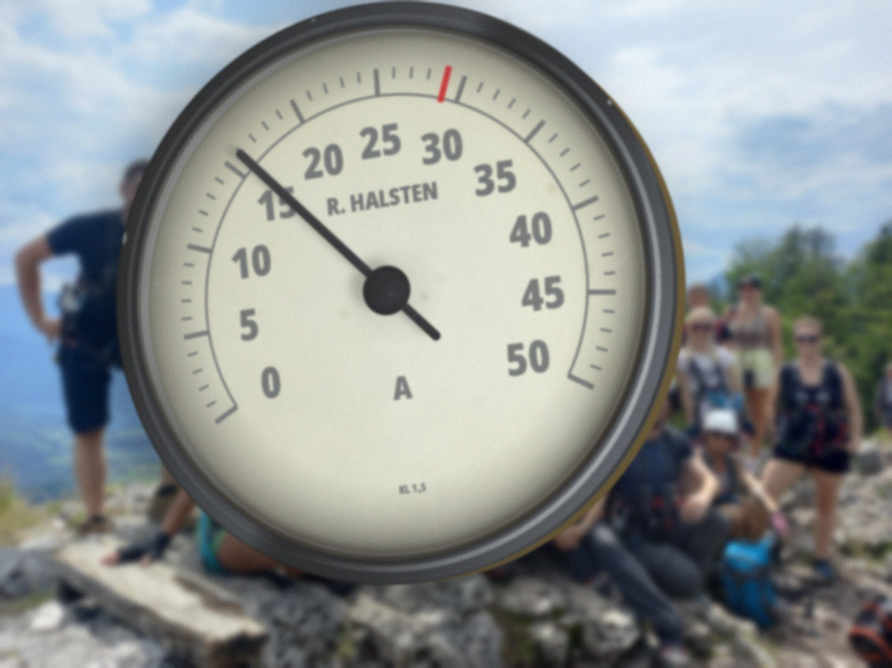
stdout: 16
